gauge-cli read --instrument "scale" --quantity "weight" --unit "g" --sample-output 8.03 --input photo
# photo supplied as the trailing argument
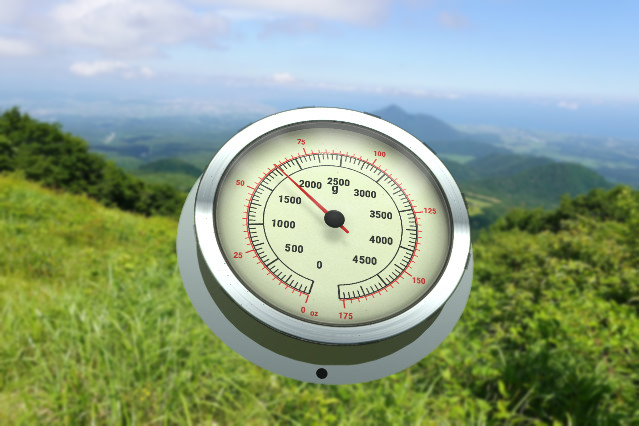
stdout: 1750
